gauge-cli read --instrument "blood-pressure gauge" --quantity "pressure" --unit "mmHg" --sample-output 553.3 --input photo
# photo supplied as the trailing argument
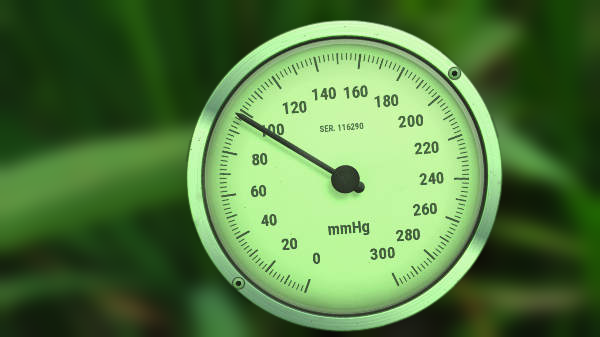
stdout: 98
